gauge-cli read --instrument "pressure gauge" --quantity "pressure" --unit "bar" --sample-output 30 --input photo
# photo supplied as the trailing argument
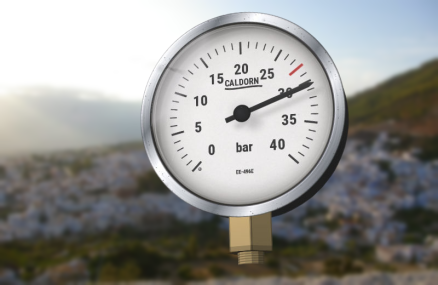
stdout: 30.5
